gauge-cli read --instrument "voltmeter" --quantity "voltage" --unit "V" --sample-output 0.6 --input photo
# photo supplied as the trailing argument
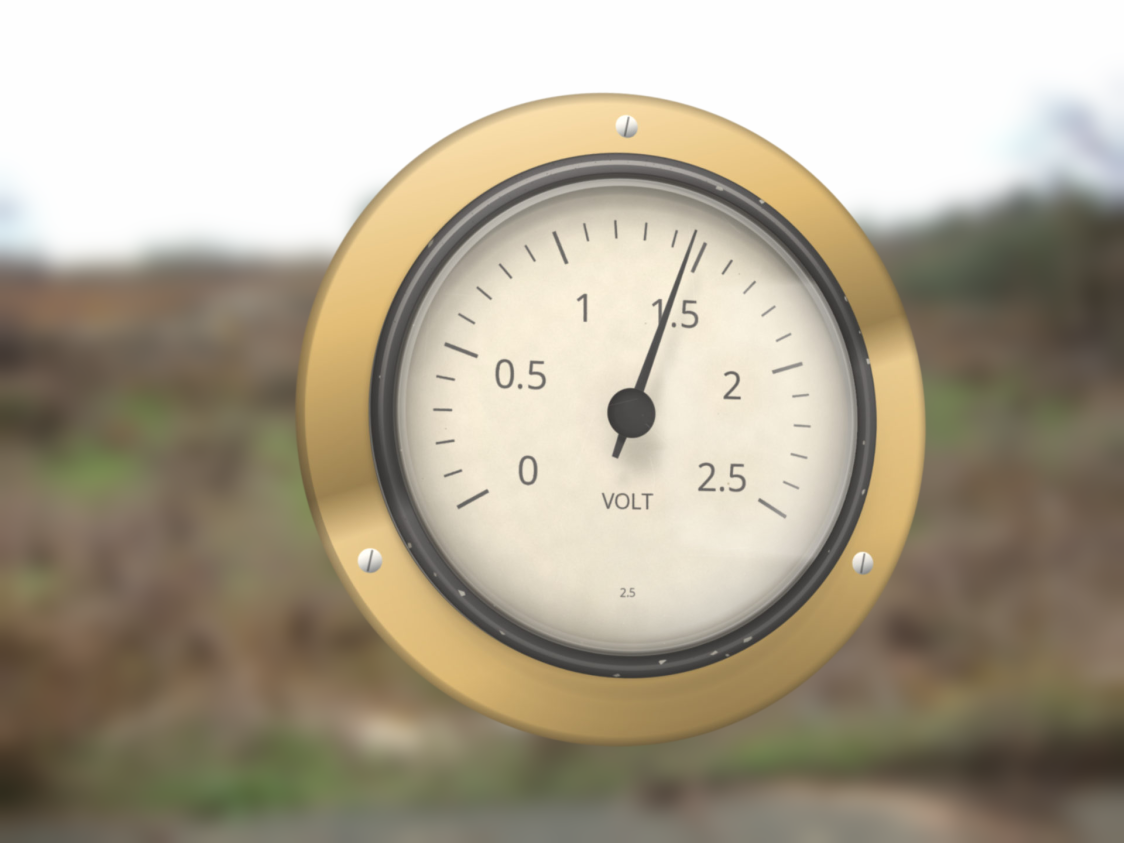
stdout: 1.45
